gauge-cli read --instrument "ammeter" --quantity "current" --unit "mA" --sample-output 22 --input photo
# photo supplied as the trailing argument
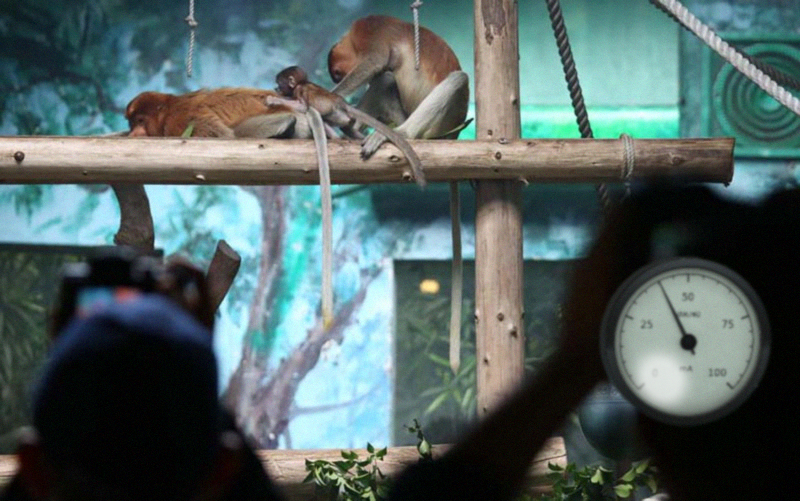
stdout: 40
